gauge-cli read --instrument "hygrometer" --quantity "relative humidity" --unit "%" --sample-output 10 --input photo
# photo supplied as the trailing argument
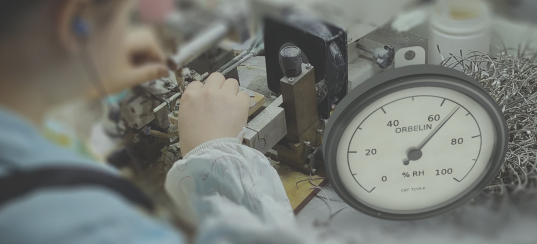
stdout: 65
